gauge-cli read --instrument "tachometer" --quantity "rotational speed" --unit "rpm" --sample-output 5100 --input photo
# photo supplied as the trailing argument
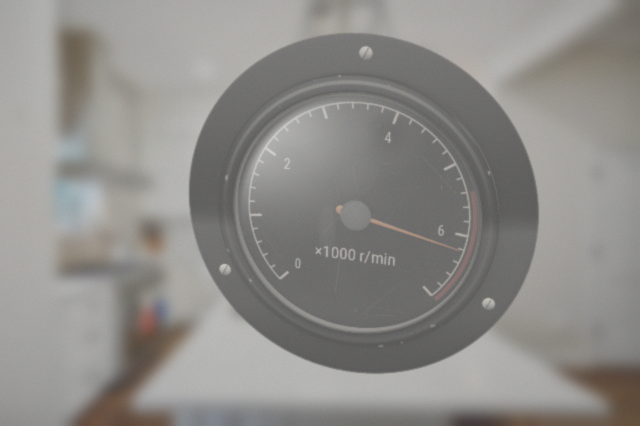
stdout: 6200
